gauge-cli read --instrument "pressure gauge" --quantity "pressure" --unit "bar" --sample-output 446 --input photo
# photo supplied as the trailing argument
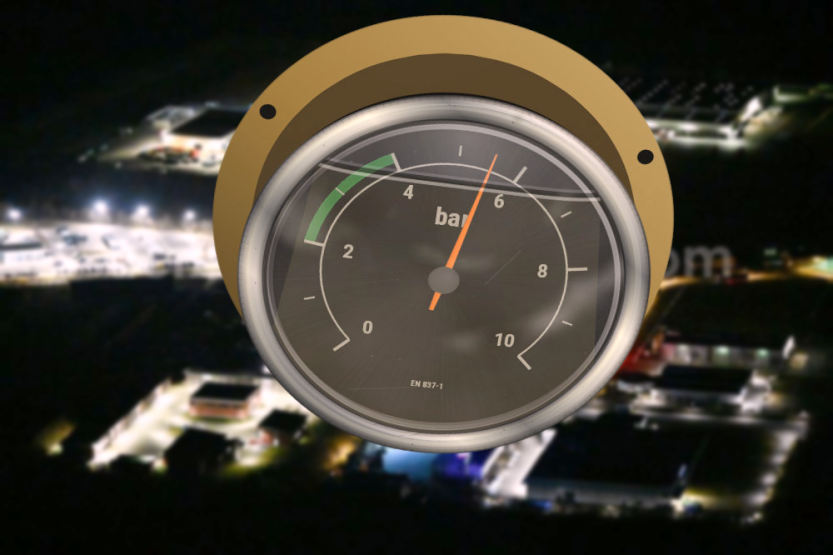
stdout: 5.5
